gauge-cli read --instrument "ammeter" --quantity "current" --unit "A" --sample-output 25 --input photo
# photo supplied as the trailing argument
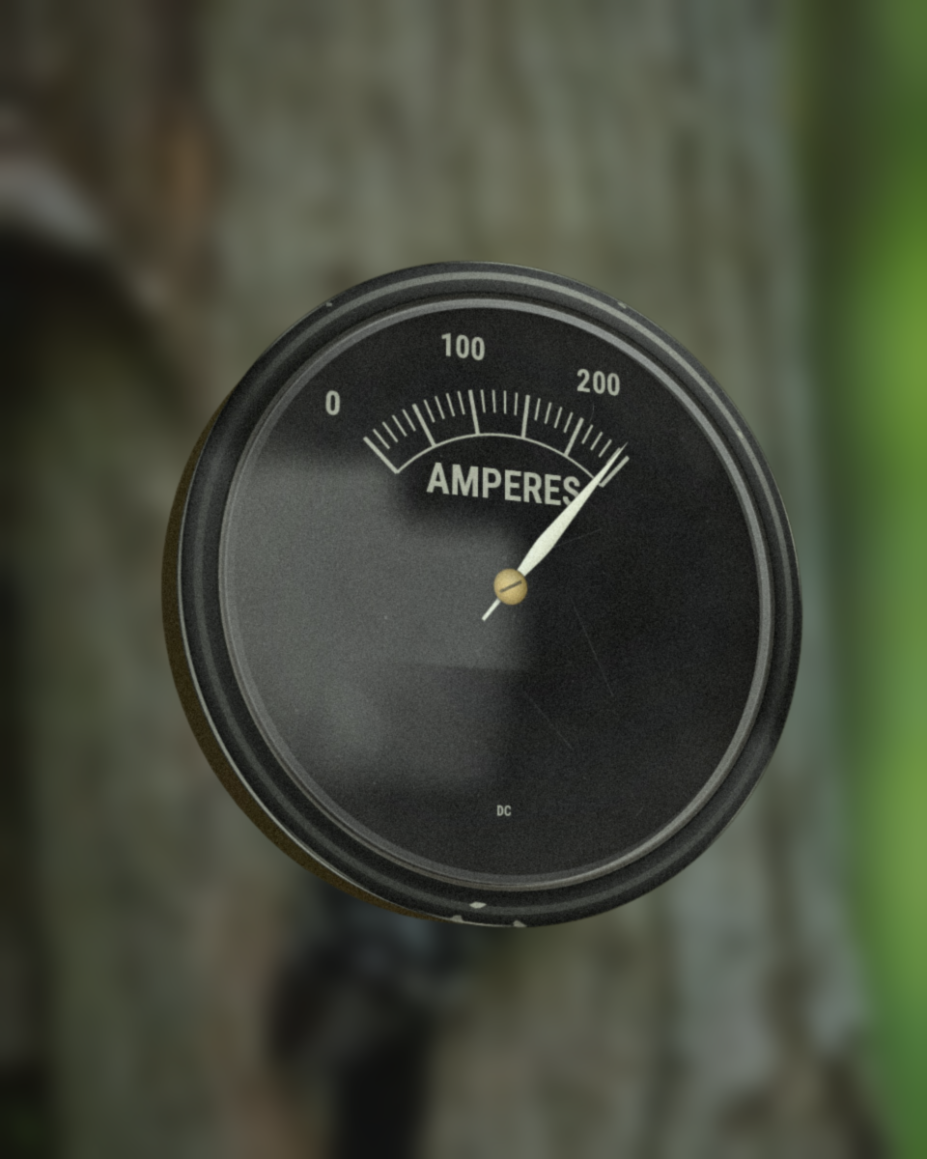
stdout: 240
